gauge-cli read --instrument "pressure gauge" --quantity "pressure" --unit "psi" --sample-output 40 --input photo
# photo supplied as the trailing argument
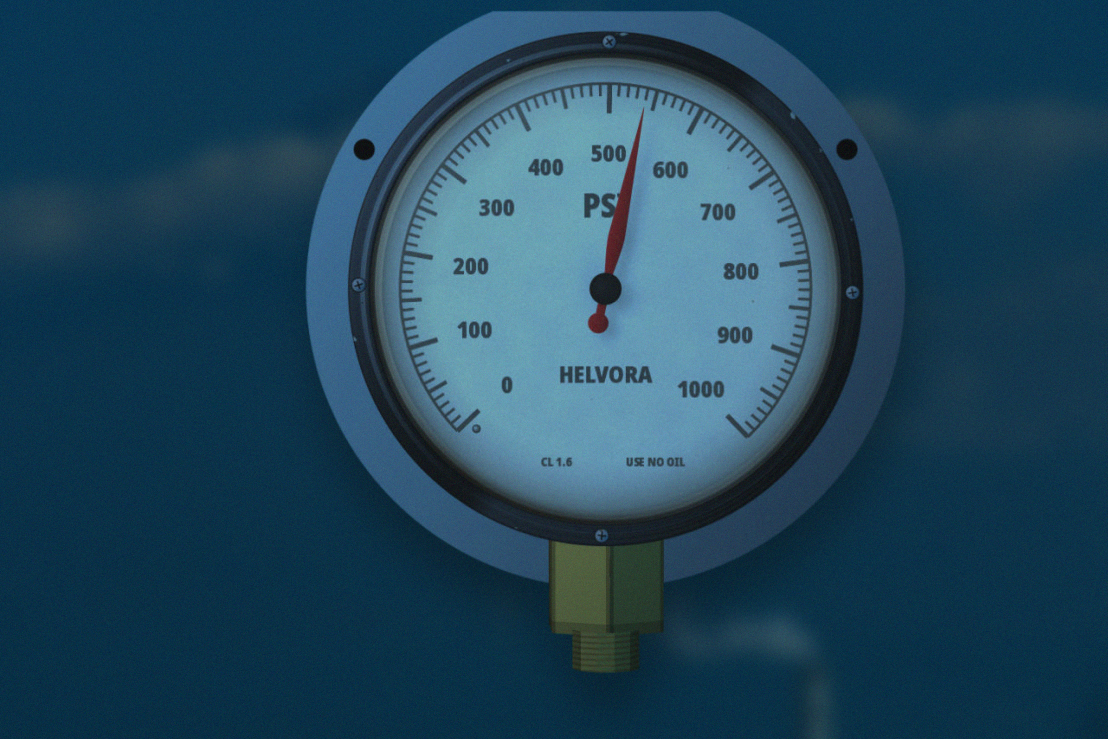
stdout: 540
